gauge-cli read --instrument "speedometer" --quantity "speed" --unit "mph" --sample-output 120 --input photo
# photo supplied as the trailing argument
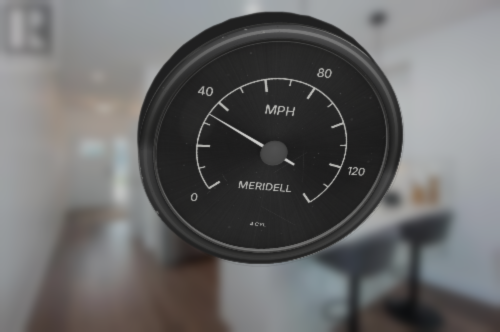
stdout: 35
